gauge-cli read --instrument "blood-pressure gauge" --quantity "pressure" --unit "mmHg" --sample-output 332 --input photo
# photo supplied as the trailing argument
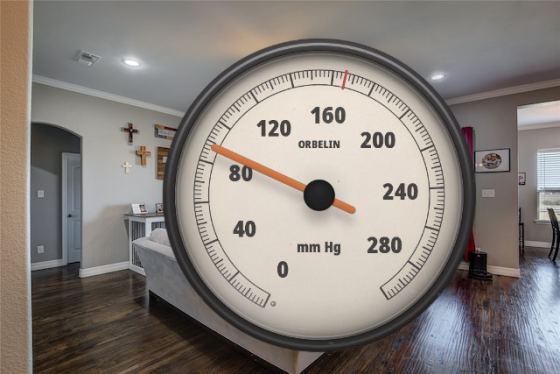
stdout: 88
